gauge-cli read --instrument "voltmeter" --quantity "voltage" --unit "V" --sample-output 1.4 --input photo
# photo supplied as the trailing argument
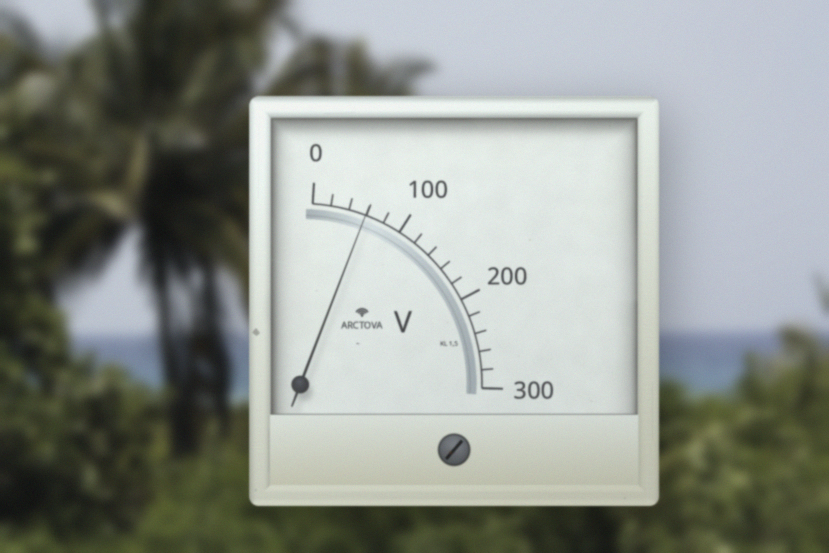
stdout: 60
